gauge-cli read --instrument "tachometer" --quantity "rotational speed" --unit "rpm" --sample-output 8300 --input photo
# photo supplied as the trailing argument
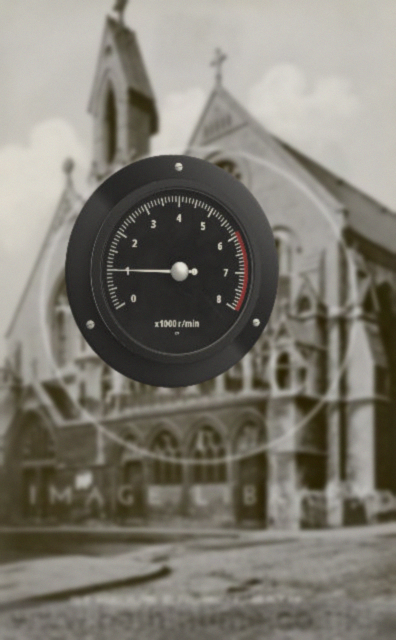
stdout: 1000
